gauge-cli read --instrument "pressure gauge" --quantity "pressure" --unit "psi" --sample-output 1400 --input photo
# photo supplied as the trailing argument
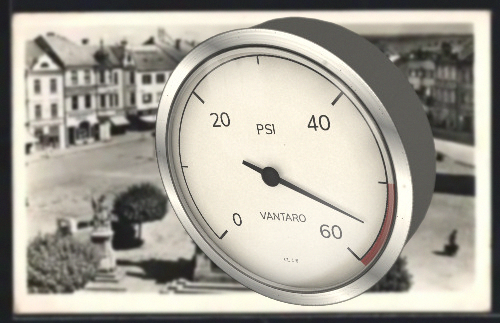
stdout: 55
